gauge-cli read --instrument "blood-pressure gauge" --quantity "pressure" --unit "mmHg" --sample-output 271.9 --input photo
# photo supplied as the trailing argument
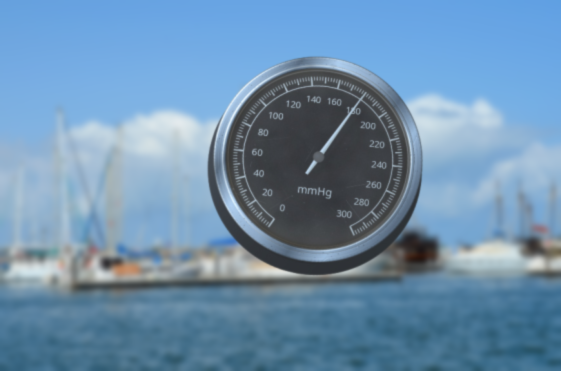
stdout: 180
